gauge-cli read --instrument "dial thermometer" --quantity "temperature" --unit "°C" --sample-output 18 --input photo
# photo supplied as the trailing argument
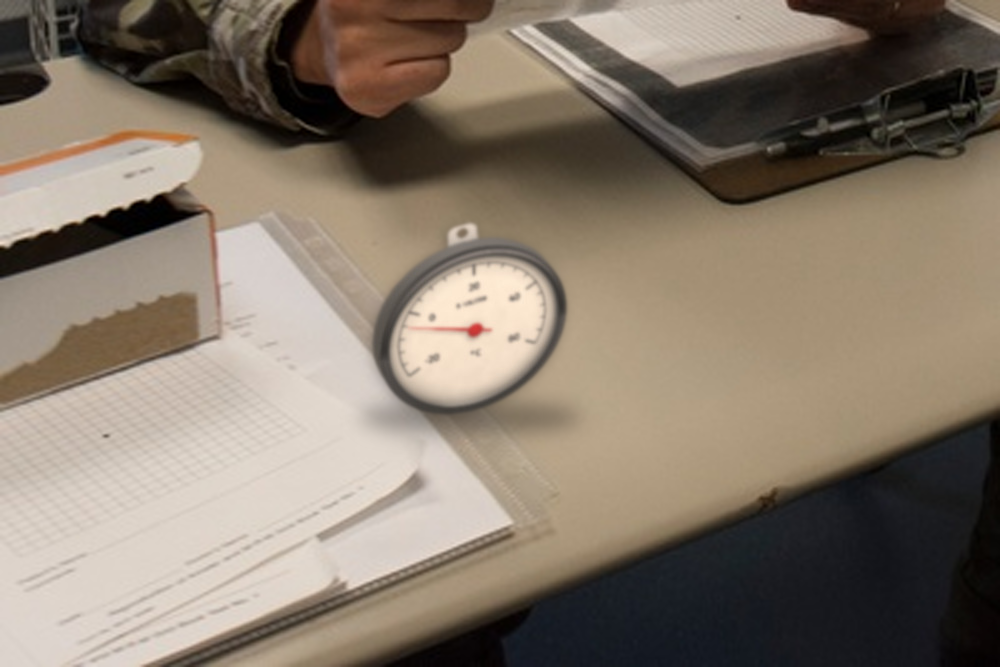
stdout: -4
